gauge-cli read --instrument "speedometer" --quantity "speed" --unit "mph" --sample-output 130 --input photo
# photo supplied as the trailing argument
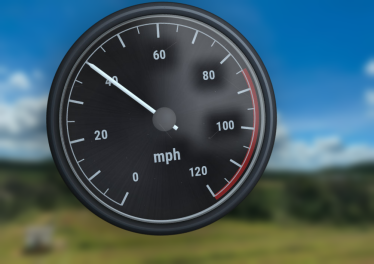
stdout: 40
